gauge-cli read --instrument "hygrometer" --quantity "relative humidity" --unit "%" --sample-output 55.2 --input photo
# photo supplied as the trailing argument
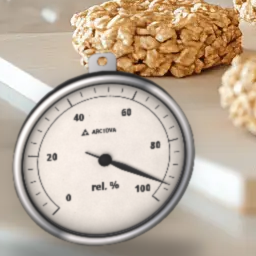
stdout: 94
